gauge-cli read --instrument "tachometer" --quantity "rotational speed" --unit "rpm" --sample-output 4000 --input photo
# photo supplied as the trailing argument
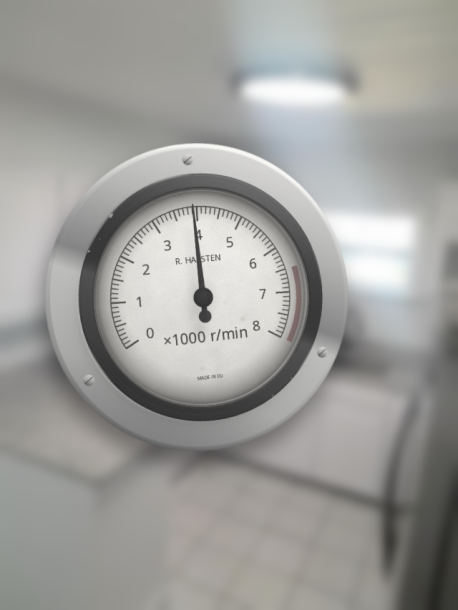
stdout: 3900
